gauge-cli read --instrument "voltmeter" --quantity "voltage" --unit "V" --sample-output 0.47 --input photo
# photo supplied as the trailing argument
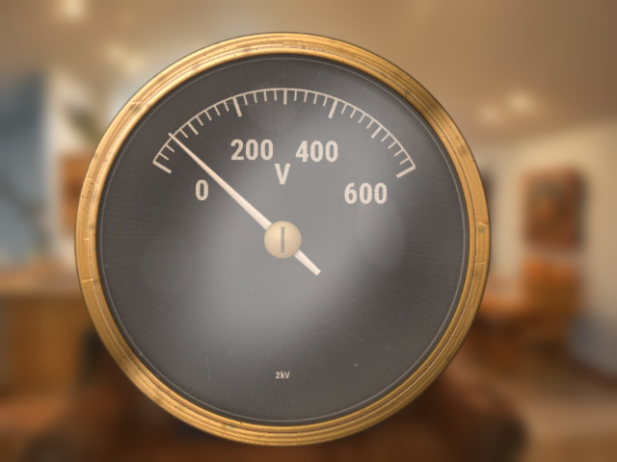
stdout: 60
